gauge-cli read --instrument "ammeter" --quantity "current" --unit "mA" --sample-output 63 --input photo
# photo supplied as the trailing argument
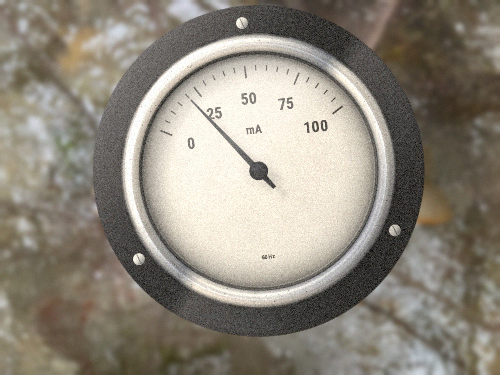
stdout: 20
